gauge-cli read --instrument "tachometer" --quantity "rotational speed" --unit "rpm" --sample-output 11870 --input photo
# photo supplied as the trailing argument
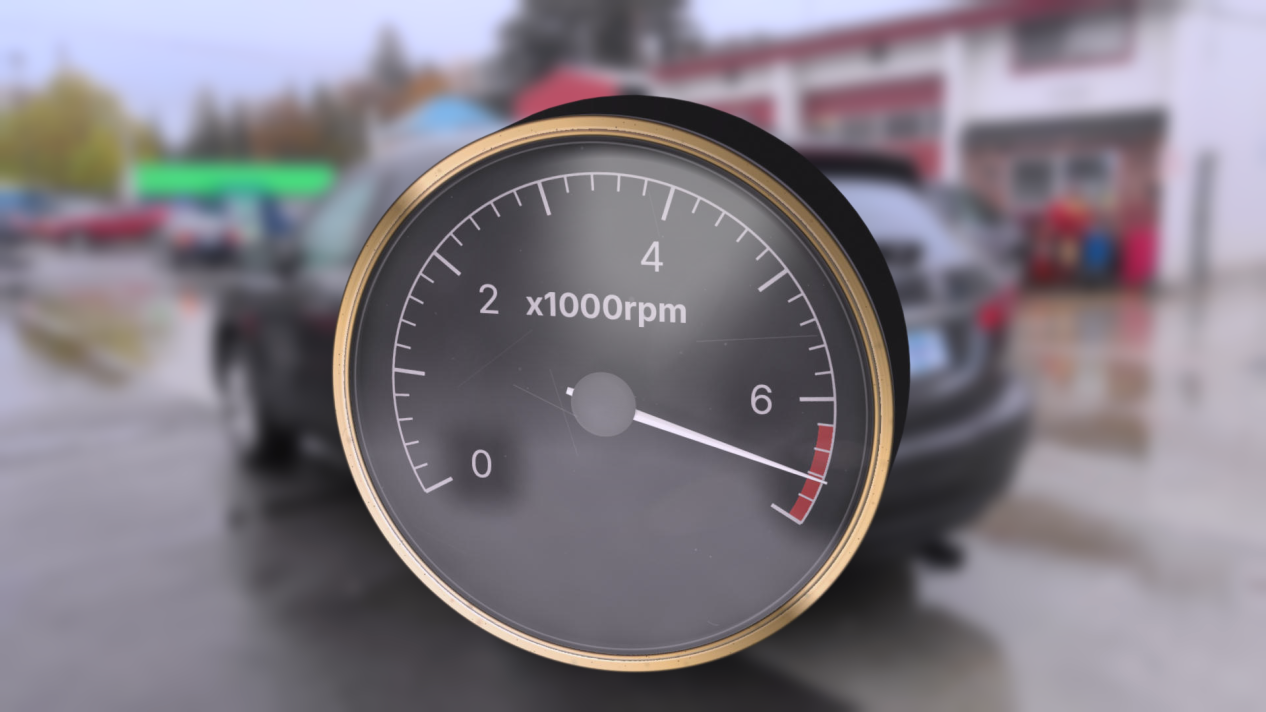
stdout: 6600
